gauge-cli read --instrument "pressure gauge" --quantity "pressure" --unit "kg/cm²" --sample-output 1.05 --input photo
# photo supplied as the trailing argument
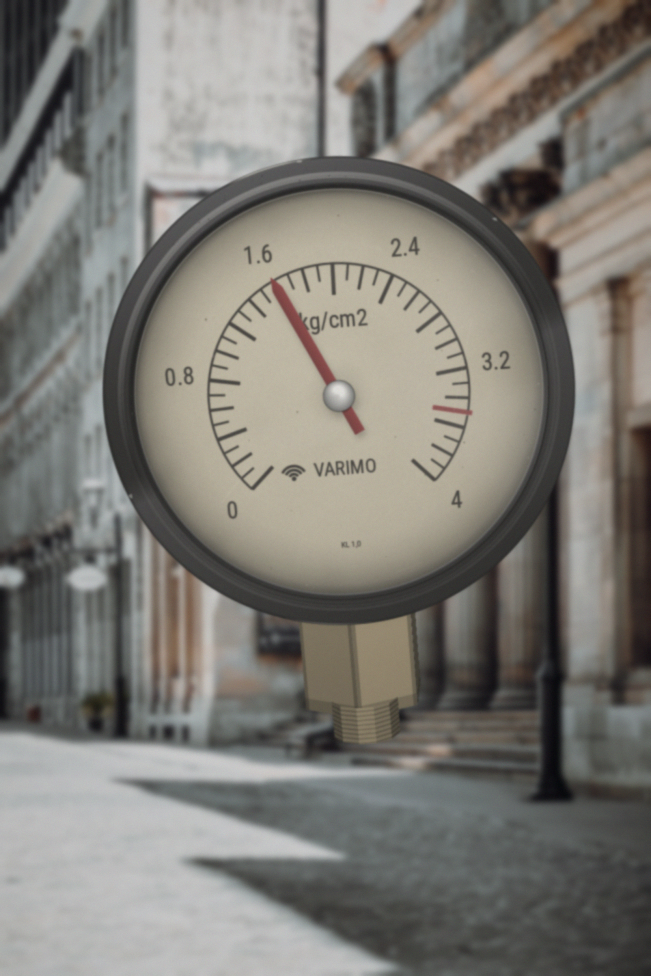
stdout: 1.6
